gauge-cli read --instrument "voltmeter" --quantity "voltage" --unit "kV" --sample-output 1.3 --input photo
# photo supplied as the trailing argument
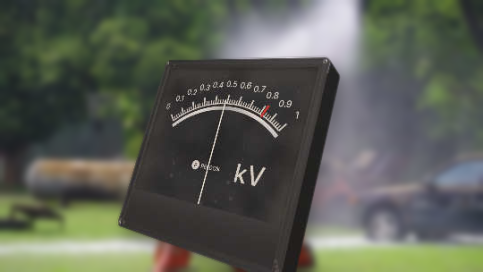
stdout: 0.5
